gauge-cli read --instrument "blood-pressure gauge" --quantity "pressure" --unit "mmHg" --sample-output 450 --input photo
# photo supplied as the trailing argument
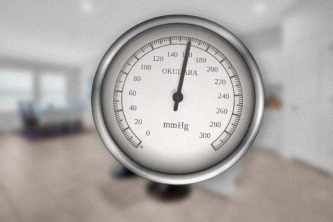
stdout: 160
